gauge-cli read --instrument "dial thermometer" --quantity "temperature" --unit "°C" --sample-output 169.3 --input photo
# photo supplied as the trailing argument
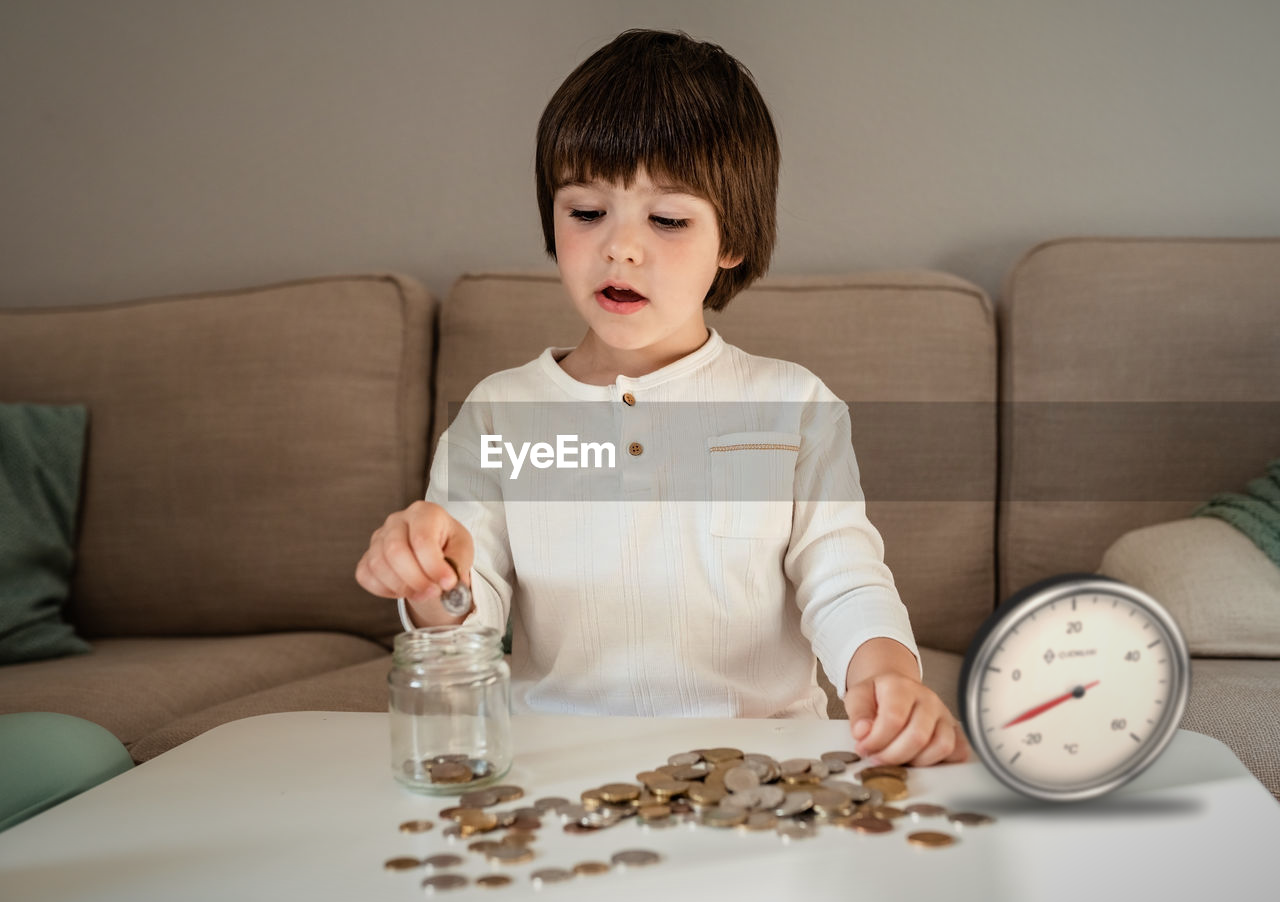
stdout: -12
